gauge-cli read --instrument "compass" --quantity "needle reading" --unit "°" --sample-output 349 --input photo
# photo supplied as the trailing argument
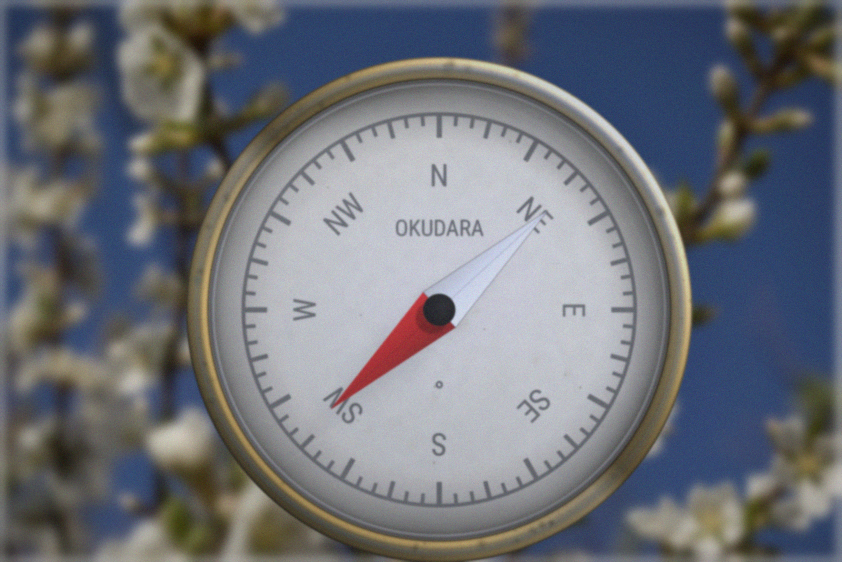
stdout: 227.5
